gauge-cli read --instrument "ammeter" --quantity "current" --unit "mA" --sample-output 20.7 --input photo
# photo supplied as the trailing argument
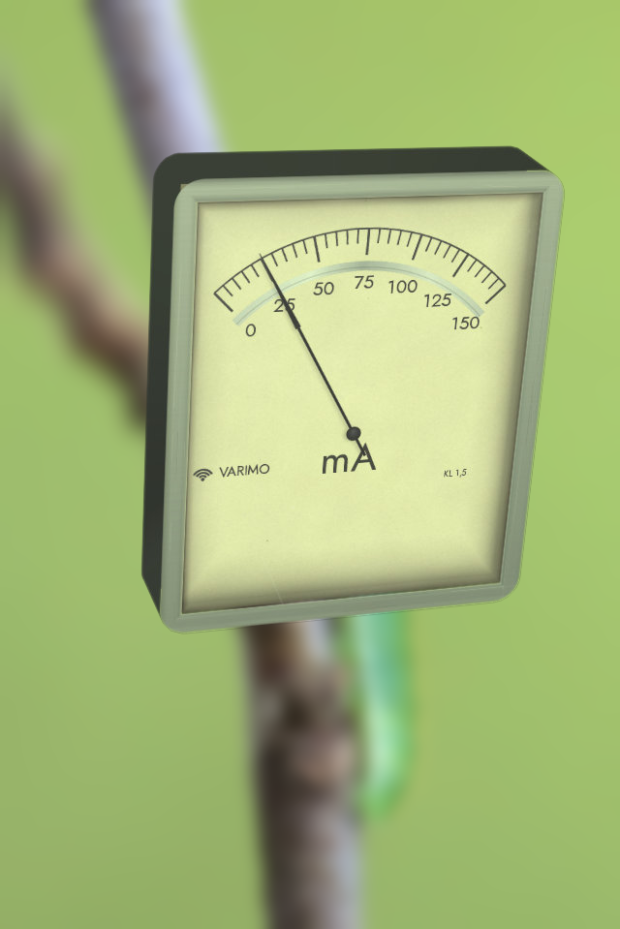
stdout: 25
